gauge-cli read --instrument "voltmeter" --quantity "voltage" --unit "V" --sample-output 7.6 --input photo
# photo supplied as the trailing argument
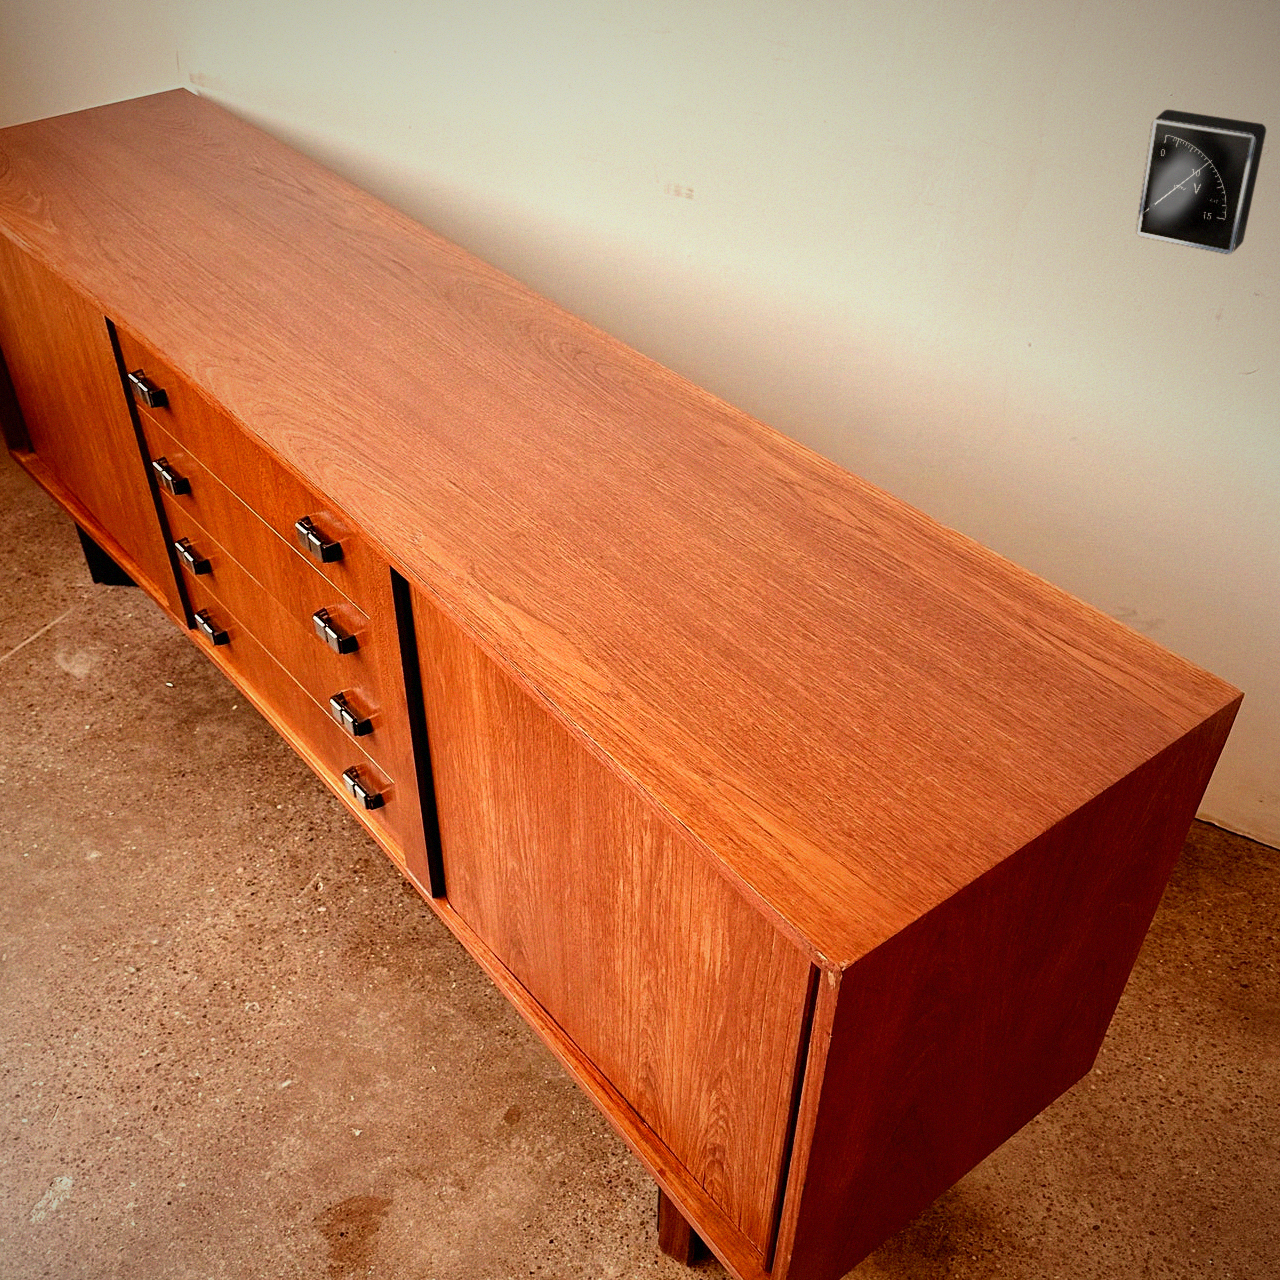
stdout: 10
